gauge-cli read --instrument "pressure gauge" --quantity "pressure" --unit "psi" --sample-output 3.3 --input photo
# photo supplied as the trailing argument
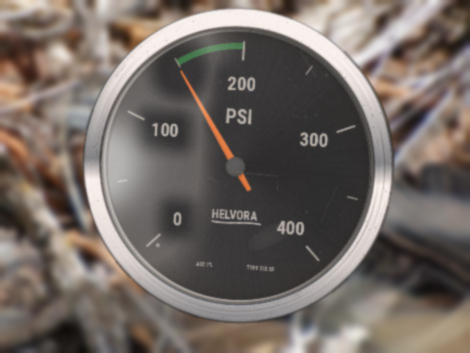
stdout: 150
